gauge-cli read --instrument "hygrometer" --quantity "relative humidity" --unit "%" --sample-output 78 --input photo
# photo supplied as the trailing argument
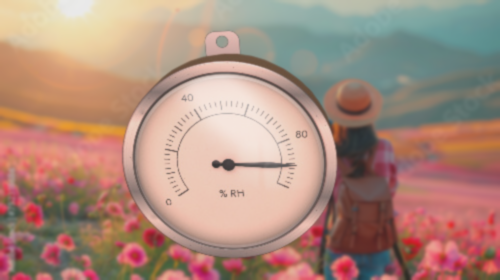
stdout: 90
